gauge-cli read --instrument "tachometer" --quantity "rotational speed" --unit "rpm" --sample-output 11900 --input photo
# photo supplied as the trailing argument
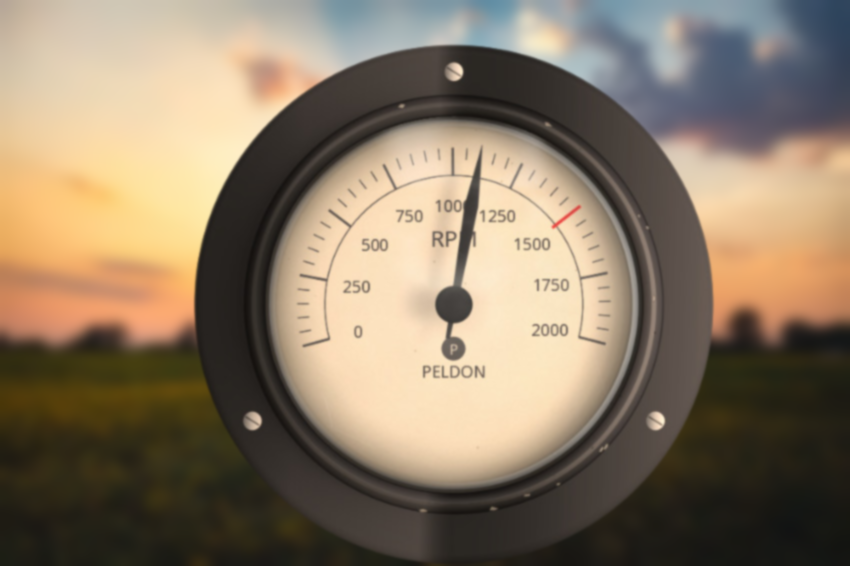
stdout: 1100
